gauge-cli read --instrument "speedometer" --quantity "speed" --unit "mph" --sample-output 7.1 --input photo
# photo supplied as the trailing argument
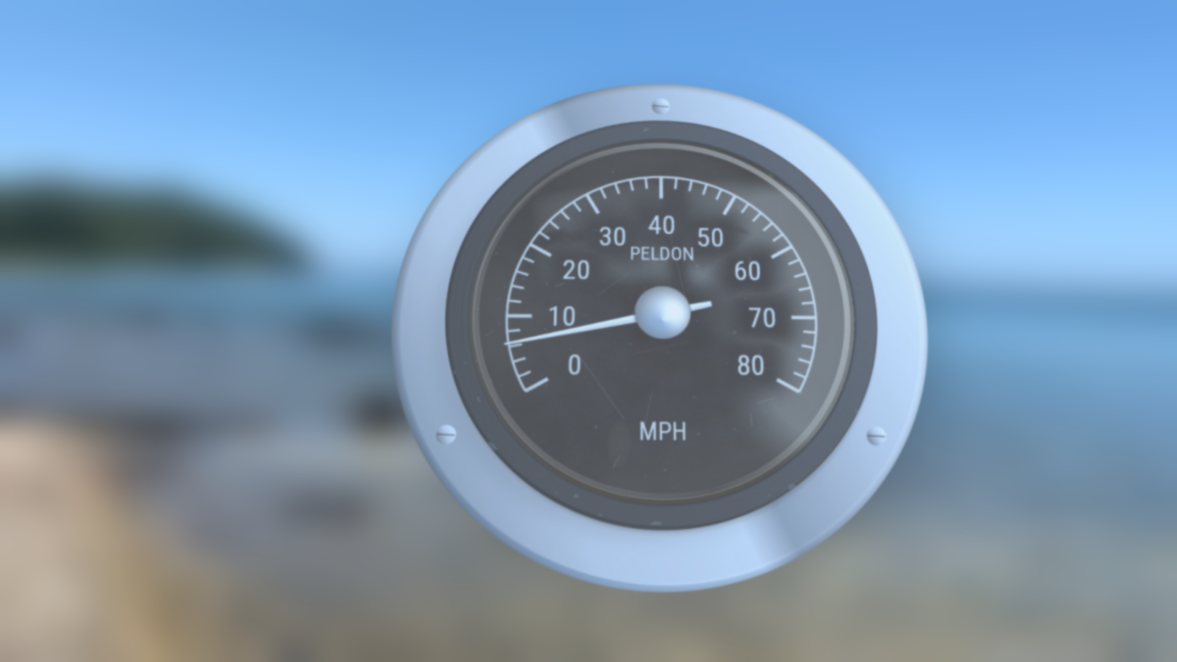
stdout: 6
